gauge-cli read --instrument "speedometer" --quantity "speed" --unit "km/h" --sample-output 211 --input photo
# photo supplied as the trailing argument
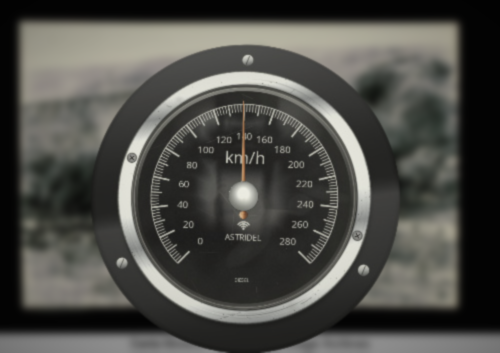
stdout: 140
